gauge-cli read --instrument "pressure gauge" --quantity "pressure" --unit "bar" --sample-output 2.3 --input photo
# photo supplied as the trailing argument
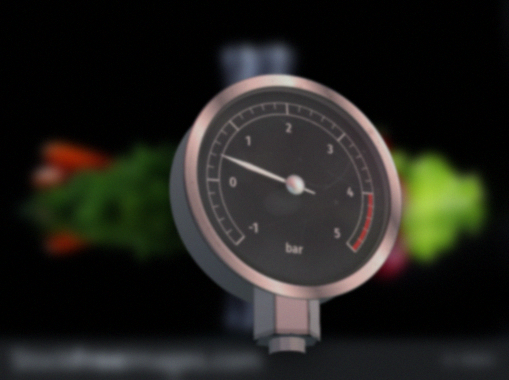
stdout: 0.4
